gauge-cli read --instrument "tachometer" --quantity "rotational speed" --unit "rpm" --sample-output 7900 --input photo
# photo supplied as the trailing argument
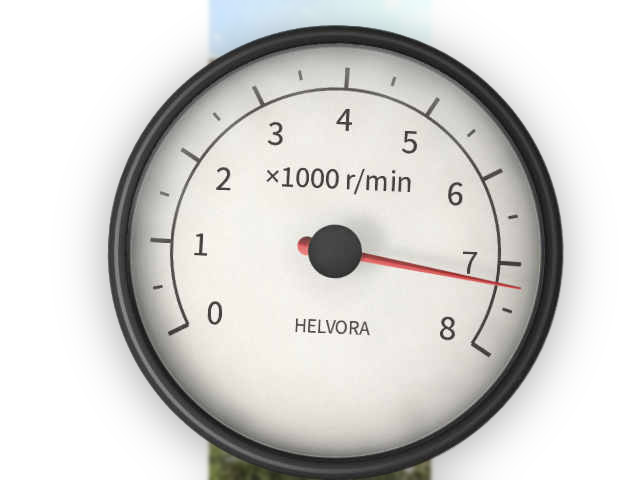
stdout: 7250
